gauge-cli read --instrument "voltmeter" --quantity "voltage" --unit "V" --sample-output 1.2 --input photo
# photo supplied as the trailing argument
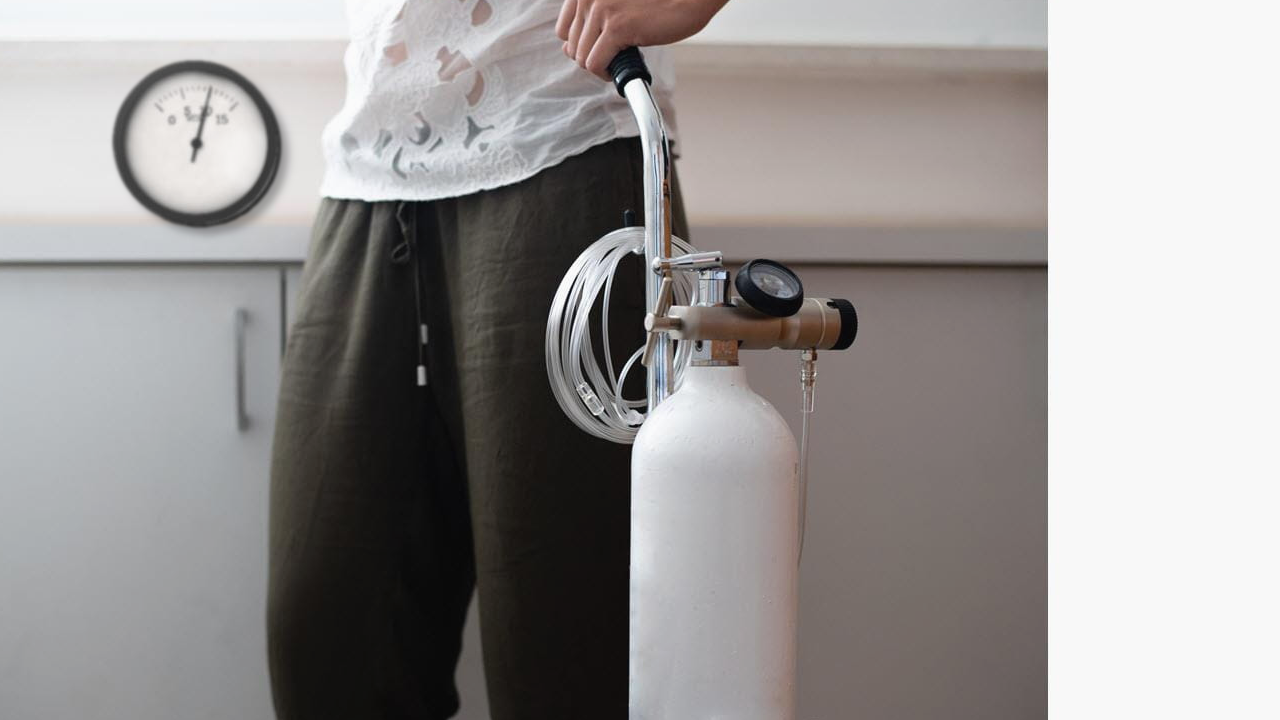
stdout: 10
